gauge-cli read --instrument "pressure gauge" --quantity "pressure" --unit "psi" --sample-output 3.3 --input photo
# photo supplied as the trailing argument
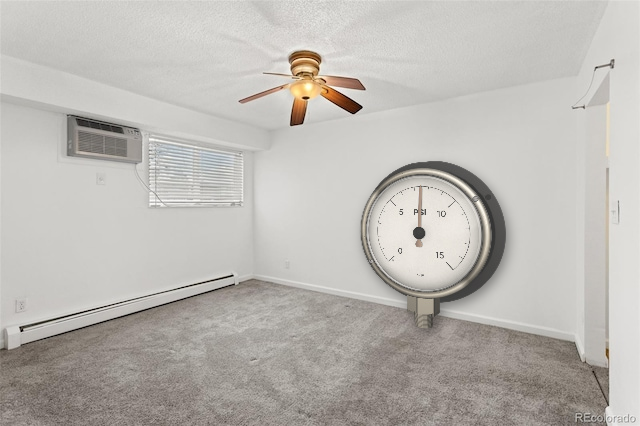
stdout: 7.5
